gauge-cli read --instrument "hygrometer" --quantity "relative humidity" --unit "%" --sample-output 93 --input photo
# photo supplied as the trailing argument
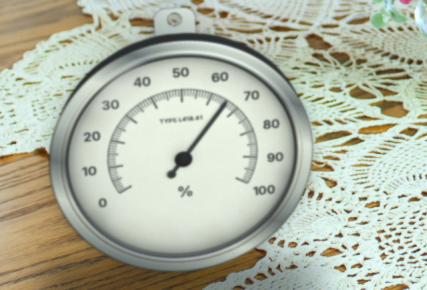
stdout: 65
